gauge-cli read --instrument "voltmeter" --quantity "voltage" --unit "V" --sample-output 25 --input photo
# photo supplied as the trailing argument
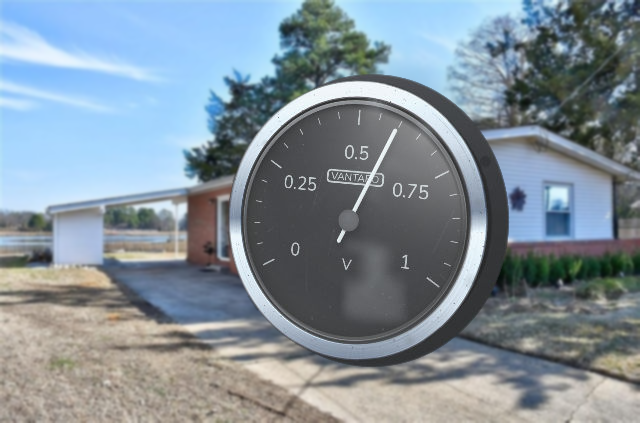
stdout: 0.6
